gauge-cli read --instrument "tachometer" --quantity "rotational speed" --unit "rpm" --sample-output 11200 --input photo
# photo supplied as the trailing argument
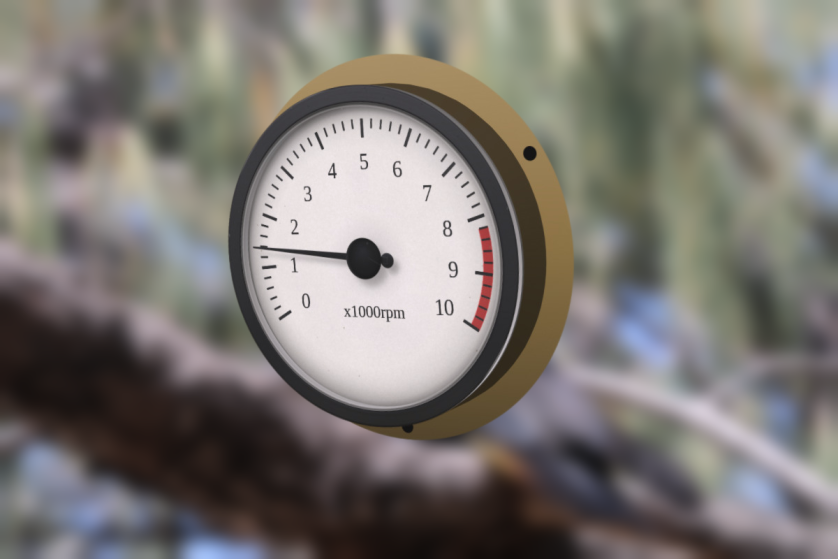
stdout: 1400
